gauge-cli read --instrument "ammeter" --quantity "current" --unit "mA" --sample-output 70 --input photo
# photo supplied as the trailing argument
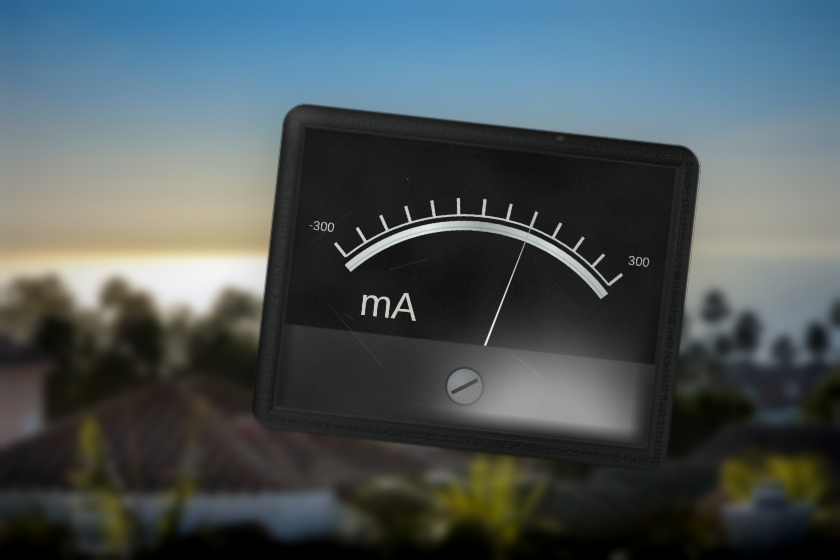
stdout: 100
